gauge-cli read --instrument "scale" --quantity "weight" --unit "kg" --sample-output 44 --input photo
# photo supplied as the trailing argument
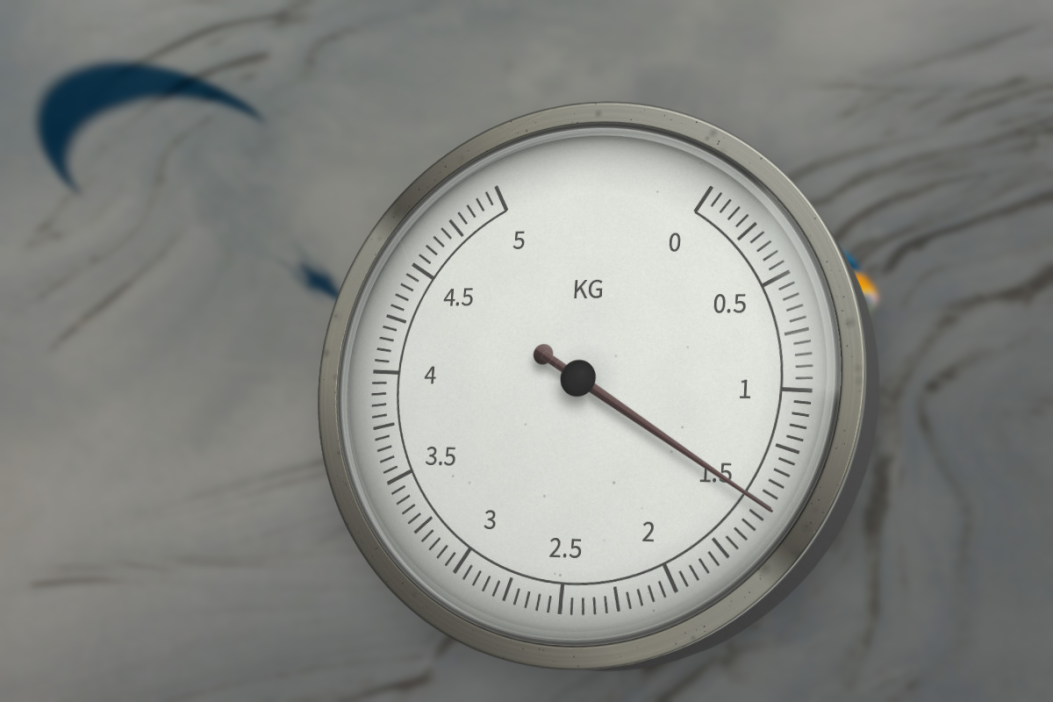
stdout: 1.5
